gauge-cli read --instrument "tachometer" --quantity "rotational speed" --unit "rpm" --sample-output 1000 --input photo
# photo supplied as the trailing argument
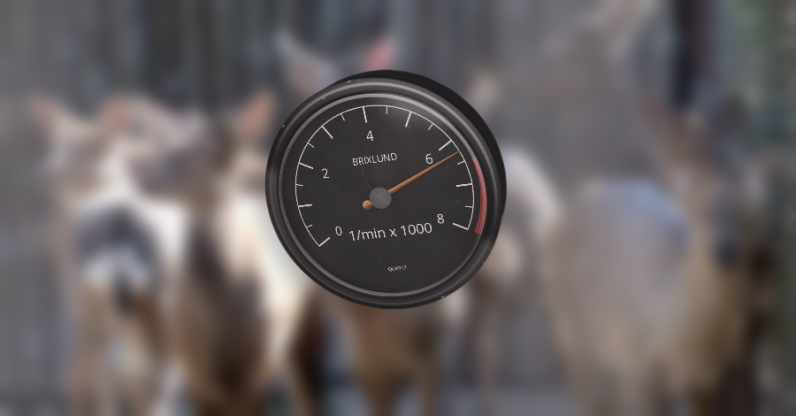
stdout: 6250
